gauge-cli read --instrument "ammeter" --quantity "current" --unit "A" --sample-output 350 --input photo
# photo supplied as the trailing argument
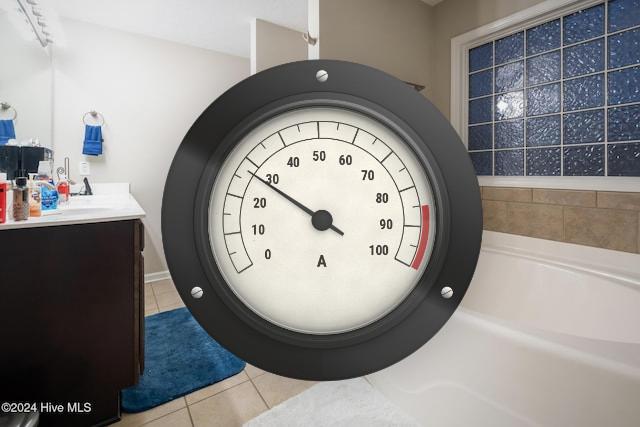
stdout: 27.5
